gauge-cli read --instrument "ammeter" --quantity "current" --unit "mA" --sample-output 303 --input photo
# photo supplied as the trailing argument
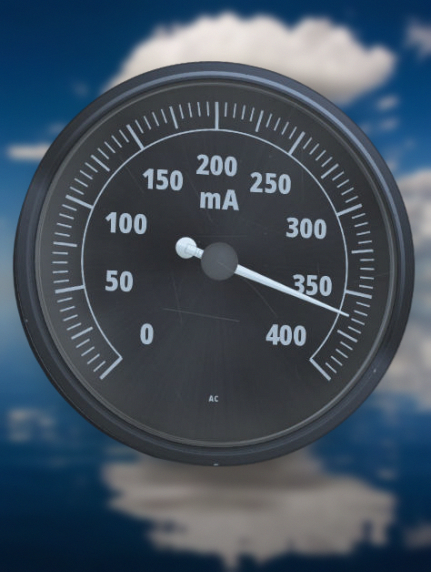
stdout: 365
